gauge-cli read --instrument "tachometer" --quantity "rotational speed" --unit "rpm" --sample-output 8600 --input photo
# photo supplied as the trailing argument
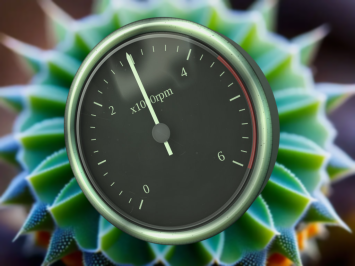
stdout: 3000
